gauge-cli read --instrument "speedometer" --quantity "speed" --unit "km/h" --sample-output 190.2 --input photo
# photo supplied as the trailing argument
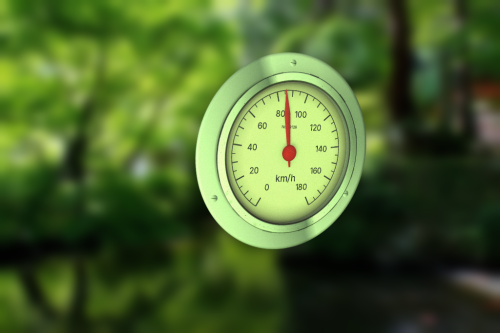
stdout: 85
